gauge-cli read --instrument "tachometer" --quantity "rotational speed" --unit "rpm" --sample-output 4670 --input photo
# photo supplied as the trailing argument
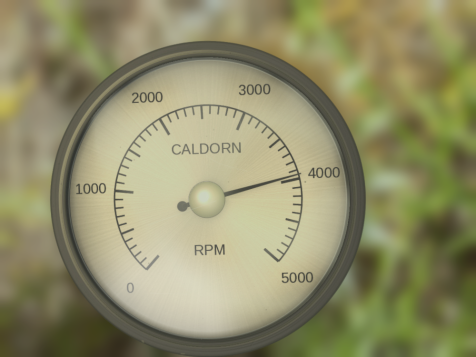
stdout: 3950
